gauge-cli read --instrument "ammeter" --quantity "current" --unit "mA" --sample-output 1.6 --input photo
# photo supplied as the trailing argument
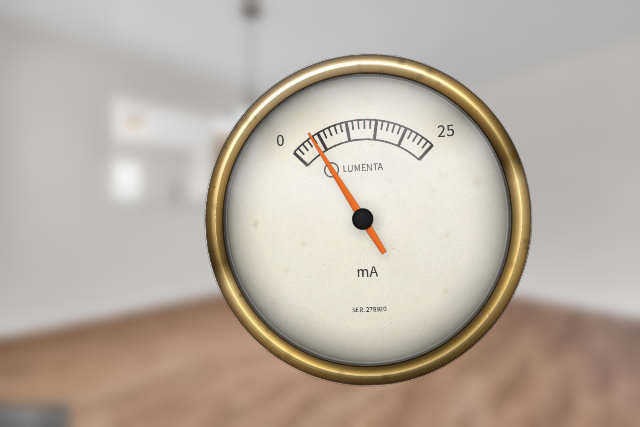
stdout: 4
